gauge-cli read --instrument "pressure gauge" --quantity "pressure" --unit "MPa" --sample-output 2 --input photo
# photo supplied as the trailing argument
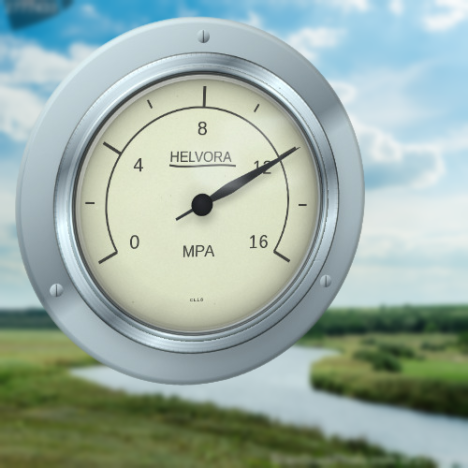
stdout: 12
